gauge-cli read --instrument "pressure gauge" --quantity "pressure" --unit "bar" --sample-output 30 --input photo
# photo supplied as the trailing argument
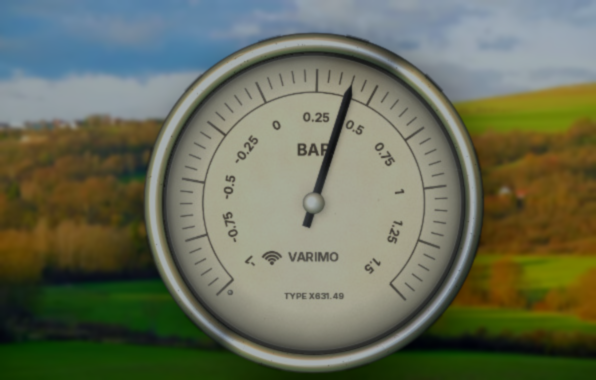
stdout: 0.4
